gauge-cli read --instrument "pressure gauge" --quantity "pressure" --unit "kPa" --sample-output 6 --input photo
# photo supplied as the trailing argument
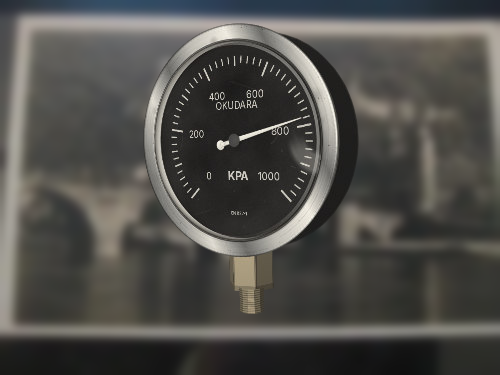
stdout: 780
